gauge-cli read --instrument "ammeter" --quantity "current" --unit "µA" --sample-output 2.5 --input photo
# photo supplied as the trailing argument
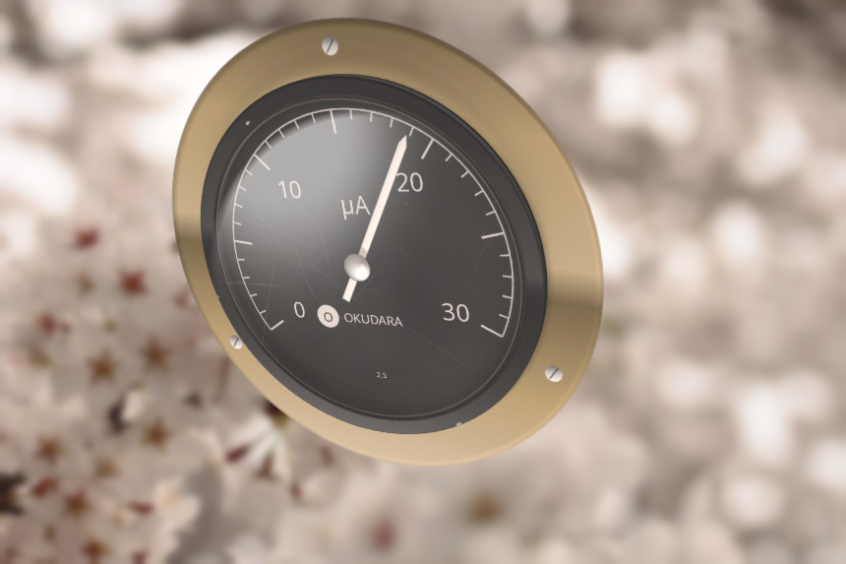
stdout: 19
